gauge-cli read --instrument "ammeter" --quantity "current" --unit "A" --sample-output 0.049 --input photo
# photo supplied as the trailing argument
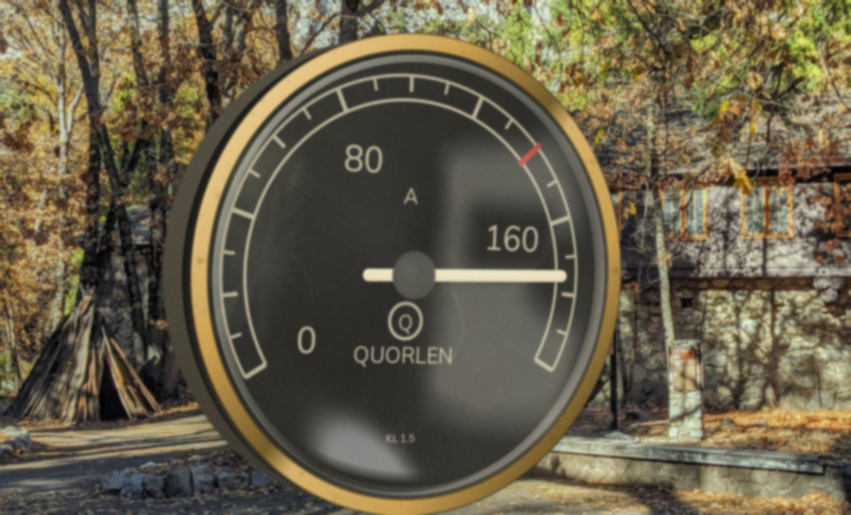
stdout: 175
